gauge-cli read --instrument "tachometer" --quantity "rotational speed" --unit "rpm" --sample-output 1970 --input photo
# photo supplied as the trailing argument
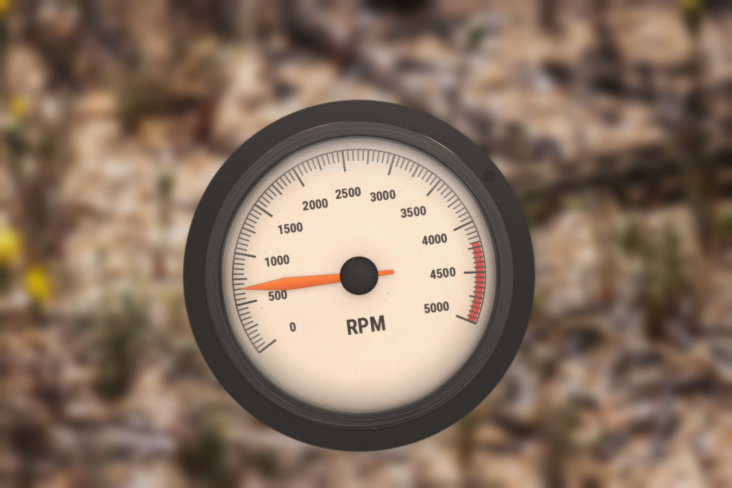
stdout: 650
